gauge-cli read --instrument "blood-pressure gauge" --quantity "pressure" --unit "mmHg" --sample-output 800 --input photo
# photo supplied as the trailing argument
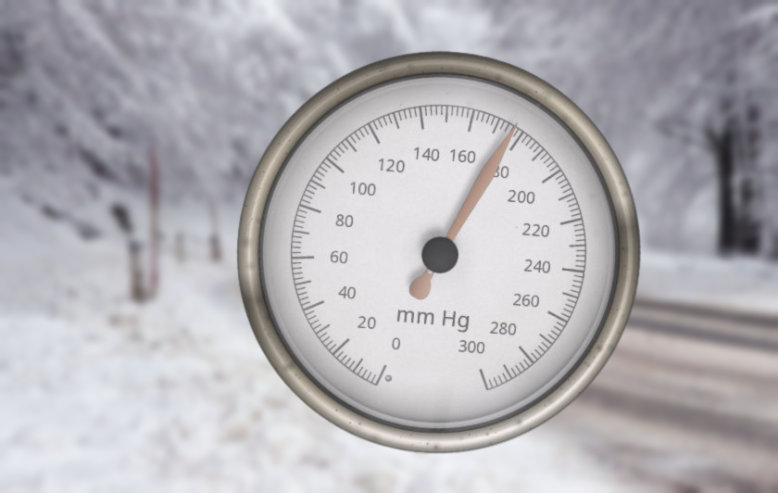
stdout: 176
